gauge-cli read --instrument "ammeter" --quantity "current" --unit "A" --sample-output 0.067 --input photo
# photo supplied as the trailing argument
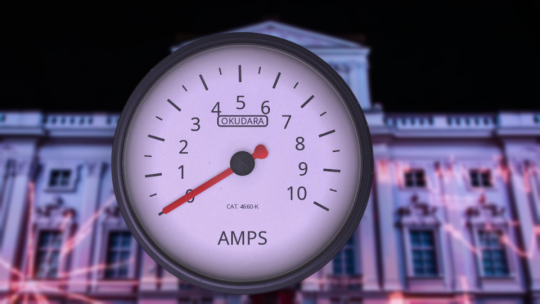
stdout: 0
